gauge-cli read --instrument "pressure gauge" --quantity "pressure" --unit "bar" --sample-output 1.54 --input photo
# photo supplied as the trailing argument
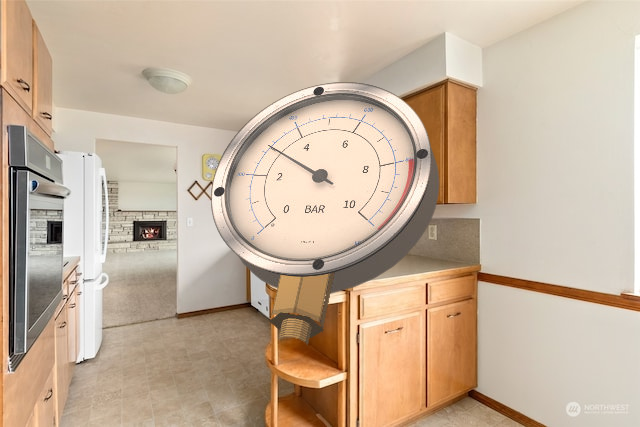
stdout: 3
